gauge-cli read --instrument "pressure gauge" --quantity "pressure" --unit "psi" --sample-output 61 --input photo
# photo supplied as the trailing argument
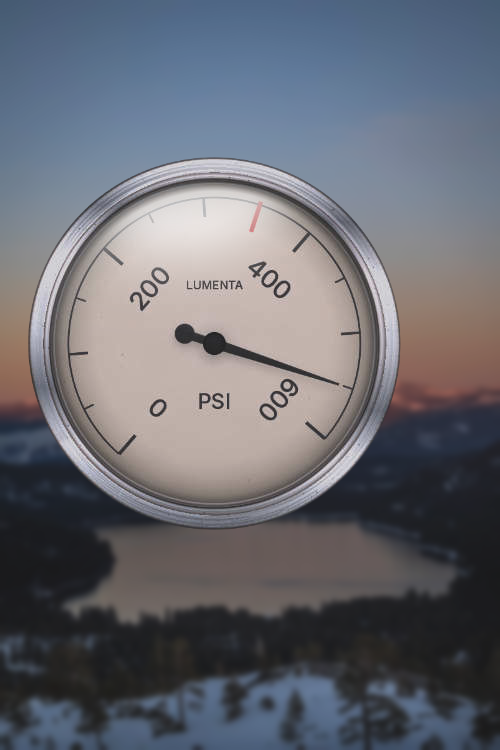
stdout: 550
